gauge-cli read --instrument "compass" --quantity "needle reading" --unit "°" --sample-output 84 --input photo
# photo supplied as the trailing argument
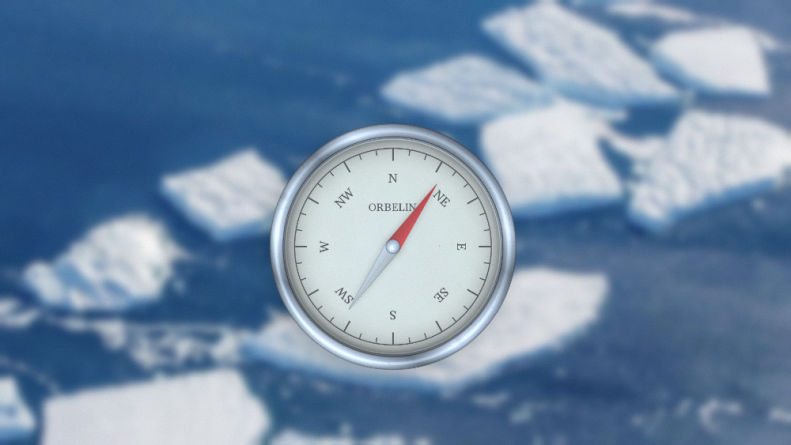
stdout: 35
